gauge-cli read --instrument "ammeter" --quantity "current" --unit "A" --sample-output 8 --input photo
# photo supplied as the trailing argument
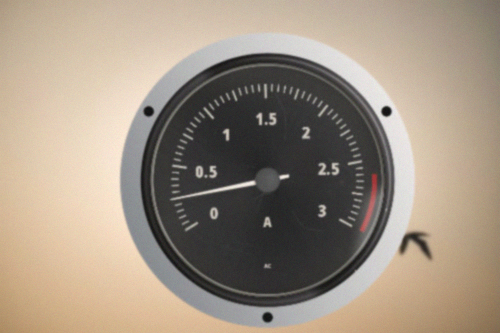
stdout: 0.25
